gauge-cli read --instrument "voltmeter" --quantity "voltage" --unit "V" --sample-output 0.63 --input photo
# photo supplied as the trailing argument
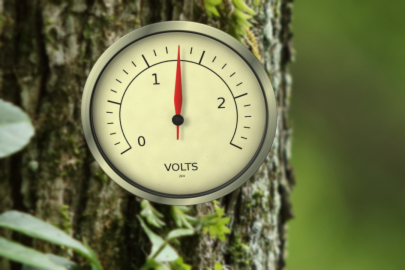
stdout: 1.3
